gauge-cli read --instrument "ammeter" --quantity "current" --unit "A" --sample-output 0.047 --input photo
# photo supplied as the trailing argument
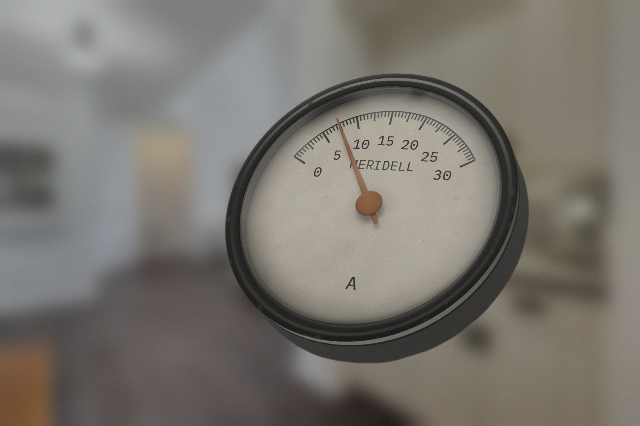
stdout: 7.5
